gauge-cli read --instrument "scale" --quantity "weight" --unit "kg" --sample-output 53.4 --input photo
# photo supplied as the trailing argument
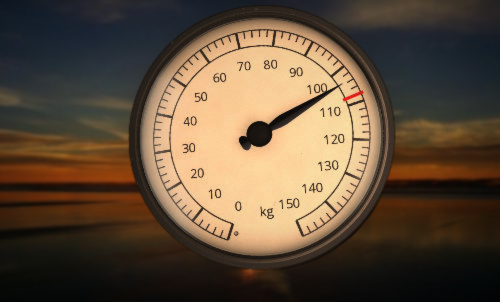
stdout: 104
